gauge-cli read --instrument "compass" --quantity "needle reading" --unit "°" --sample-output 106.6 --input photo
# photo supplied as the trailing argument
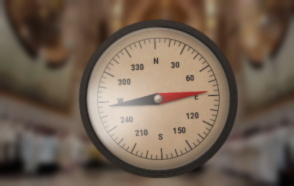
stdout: 85
